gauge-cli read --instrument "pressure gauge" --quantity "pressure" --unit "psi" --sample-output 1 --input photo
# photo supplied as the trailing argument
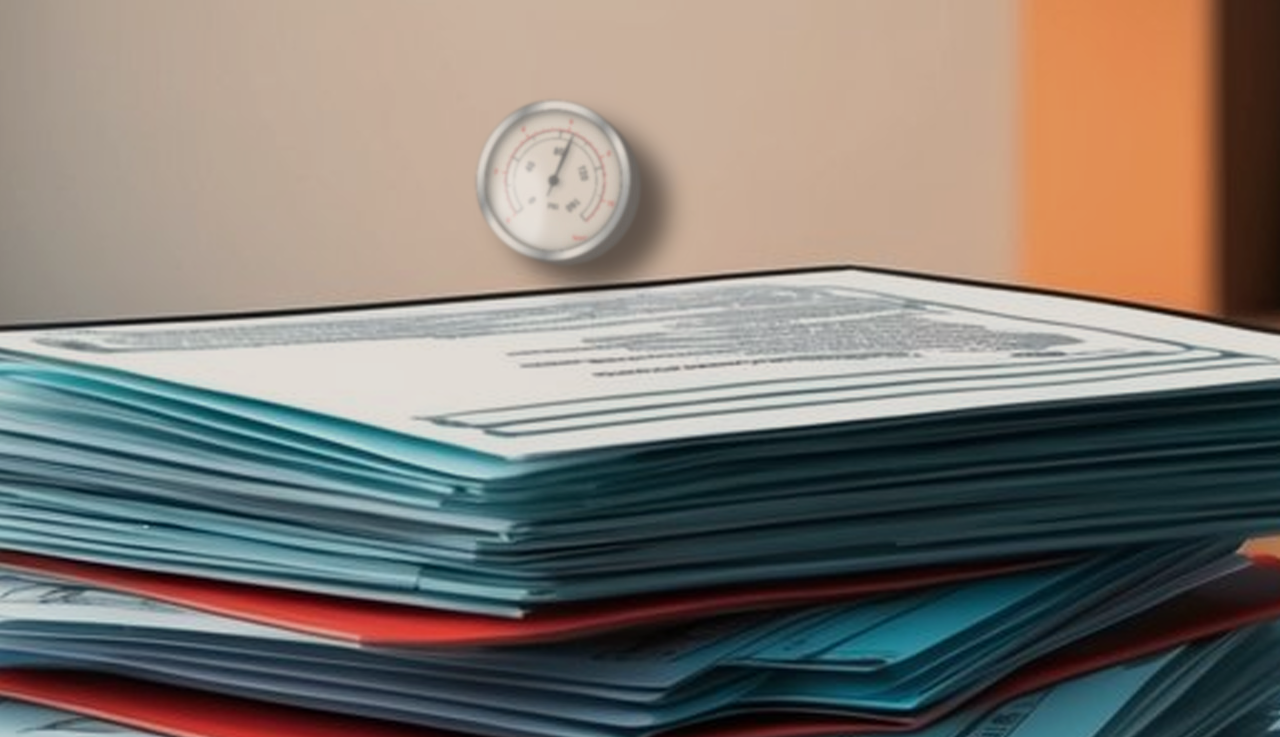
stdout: 90
